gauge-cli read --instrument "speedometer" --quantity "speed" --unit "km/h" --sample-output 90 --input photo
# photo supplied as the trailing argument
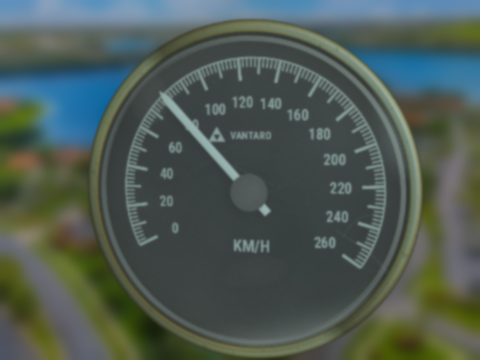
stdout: 80
